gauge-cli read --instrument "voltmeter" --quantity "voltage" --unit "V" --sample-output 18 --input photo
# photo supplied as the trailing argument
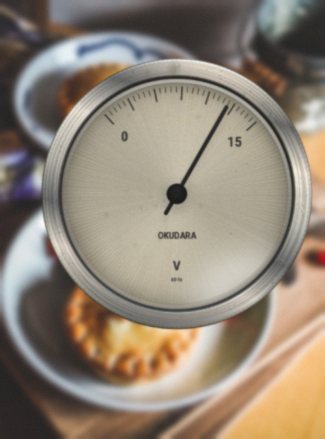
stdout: 12
